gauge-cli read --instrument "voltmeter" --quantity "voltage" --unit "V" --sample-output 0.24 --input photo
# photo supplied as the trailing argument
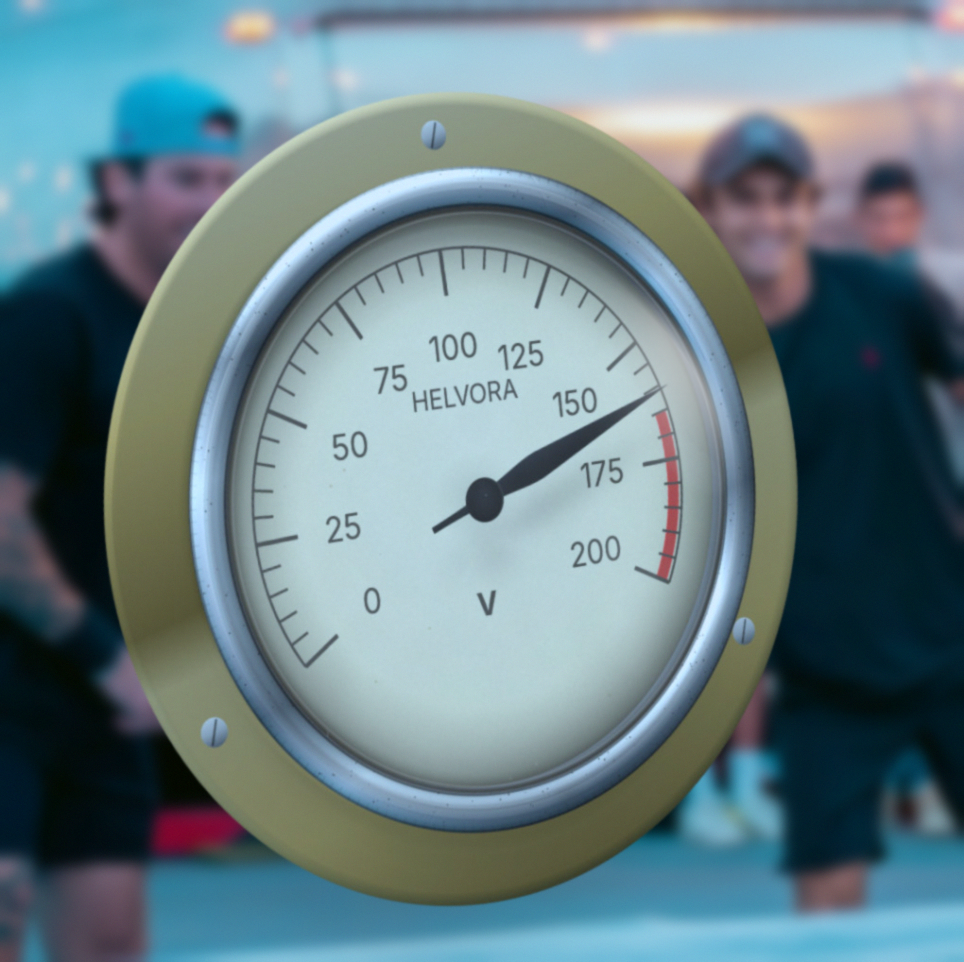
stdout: 160
